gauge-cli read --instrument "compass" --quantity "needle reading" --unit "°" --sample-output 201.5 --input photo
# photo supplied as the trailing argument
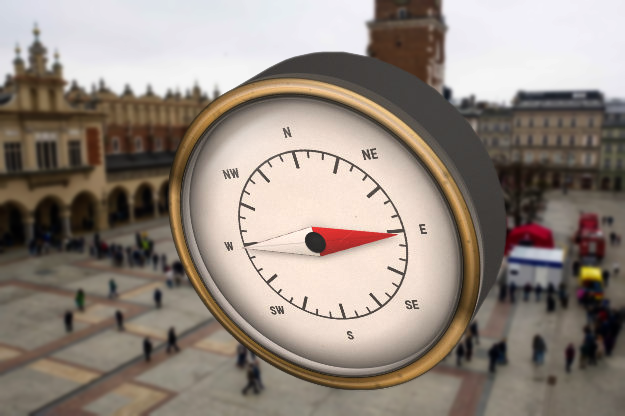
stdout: 90
